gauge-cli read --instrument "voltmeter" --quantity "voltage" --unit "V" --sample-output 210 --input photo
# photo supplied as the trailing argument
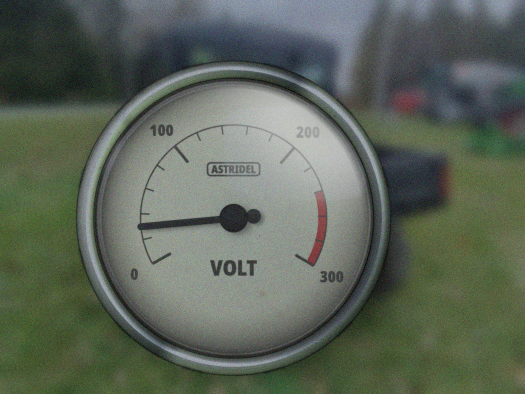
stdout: 30
